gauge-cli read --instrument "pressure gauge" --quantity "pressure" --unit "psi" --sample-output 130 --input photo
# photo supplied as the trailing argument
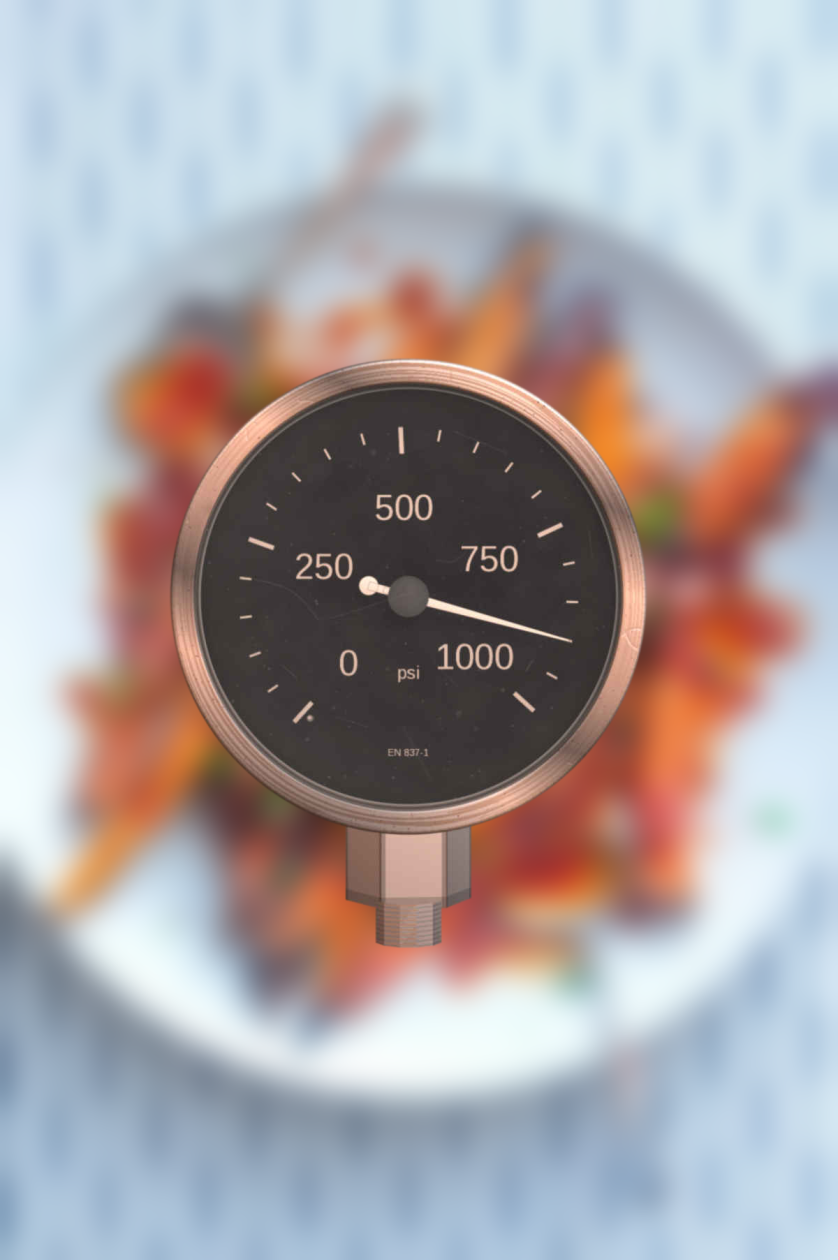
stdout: 900
